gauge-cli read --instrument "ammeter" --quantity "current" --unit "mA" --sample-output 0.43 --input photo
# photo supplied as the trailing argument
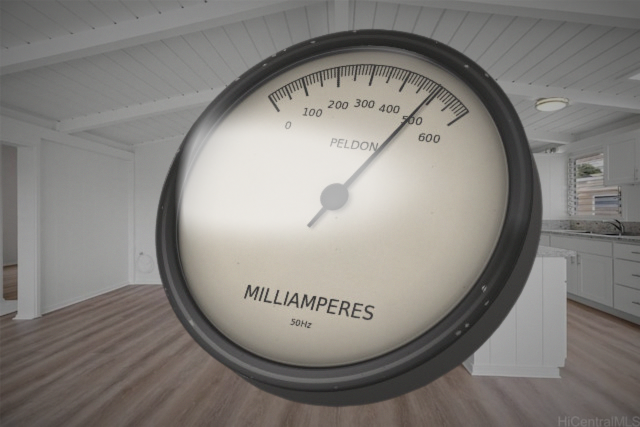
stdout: 500
